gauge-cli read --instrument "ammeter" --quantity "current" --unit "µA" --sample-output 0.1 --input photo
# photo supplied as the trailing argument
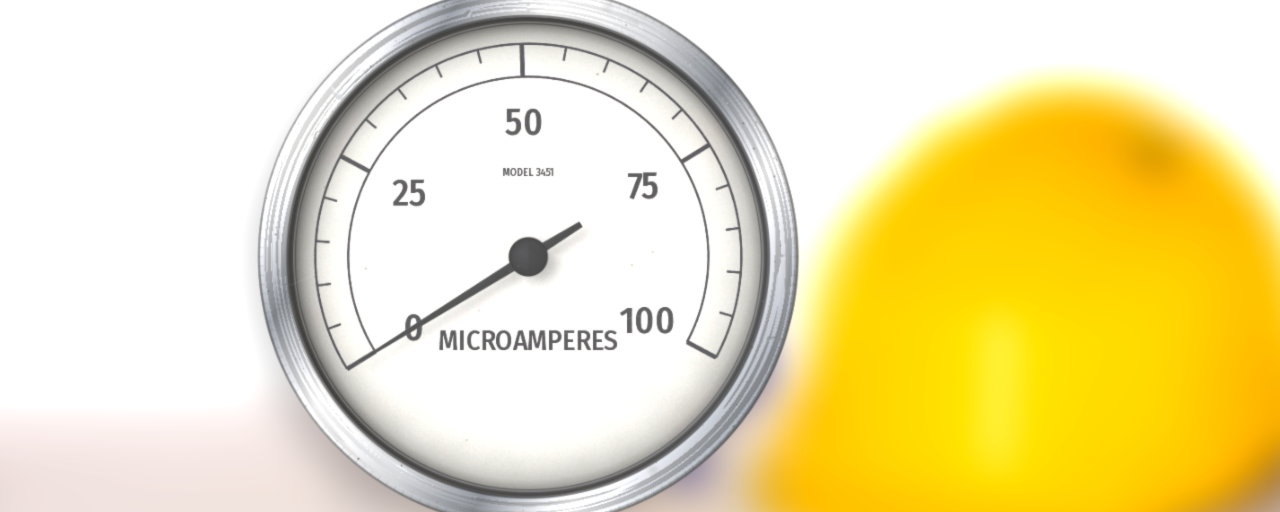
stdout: 0
